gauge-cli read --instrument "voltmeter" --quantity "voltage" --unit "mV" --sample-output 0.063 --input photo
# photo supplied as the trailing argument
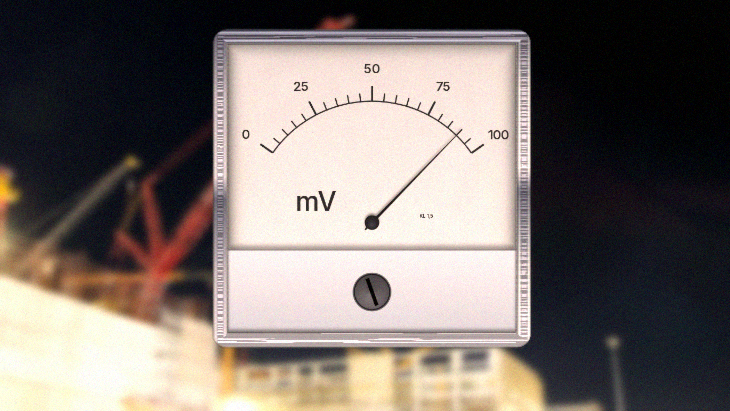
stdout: 90
